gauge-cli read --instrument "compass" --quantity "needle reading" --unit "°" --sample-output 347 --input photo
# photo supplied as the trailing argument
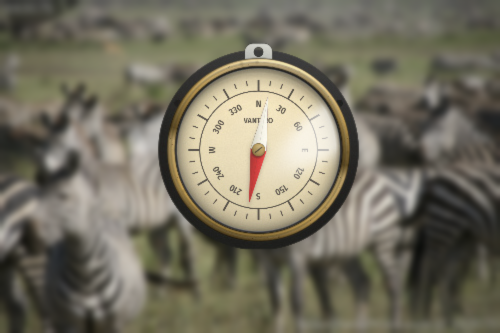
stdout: 190
